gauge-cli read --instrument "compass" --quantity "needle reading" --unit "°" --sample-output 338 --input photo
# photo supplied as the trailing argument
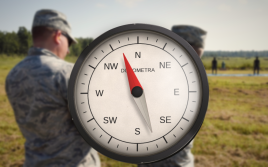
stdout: 340
